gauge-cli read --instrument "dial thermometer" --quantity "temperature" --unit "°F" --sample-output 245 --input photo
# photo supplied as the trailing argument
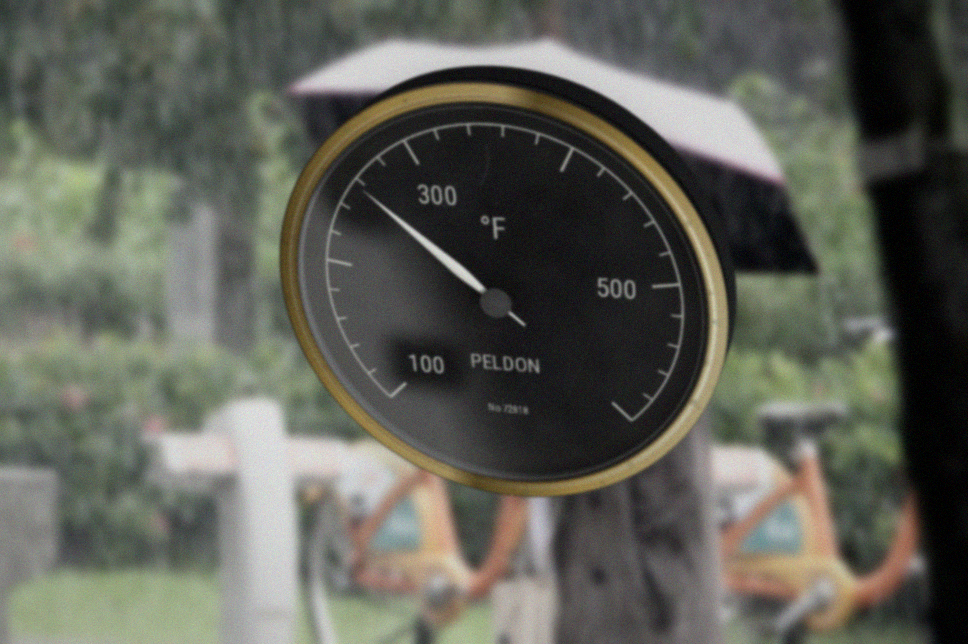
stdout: 260
